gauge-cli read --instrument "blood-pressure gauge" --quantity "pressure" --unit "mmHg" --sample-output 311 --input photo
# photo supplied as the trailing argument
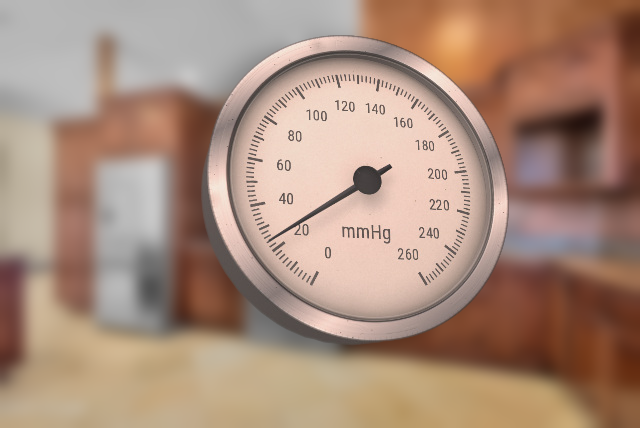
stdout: 24
